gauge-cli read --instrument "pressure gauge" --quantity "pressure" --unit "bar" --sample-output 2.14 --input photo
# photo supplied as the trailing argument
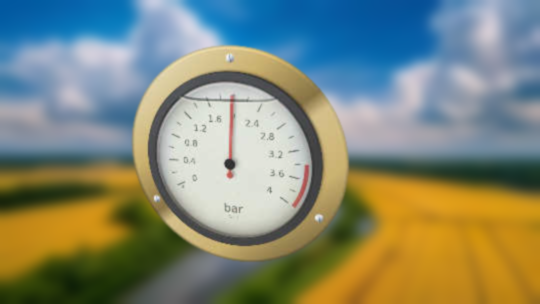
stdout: 2
